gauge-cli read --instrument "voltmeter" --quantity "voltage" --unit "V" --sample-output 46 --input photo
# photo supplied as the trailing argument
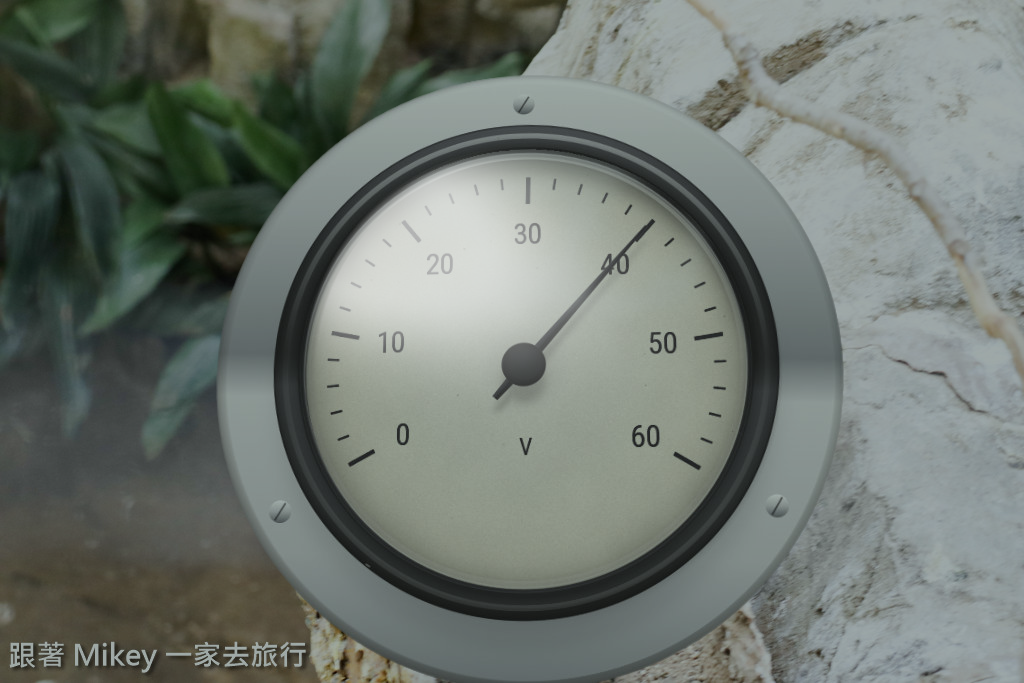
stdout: 40
